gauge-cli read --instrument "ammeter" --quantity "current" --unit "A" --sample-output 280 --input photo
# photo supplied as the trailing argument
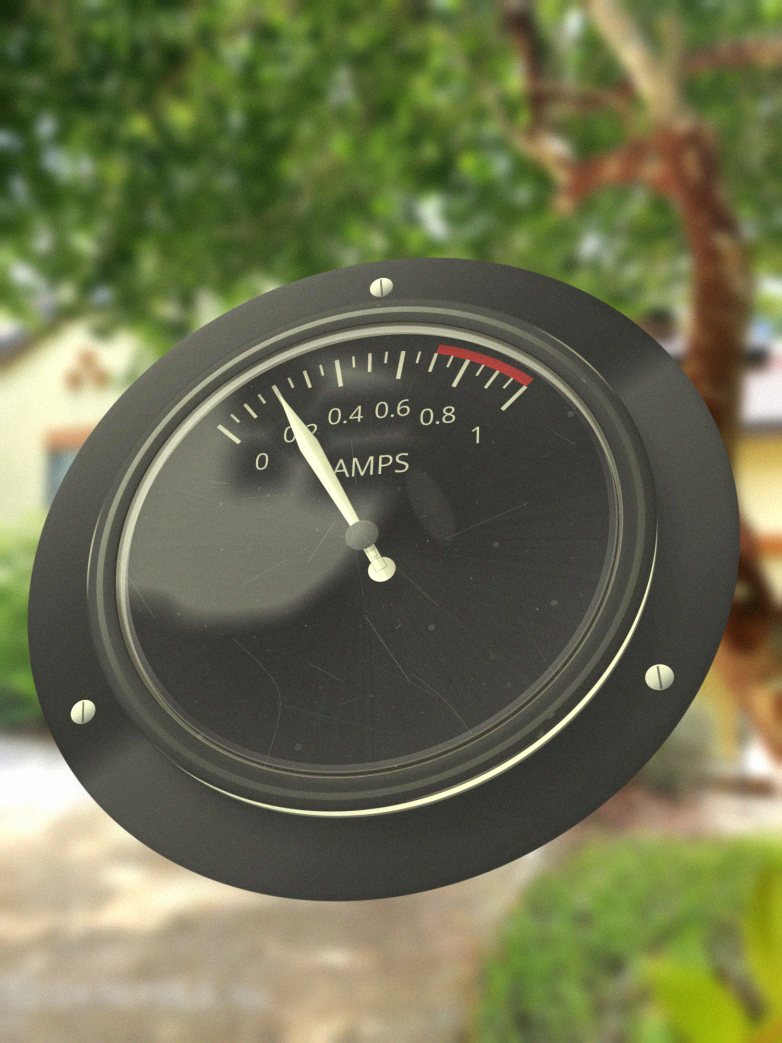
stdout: 0.2
